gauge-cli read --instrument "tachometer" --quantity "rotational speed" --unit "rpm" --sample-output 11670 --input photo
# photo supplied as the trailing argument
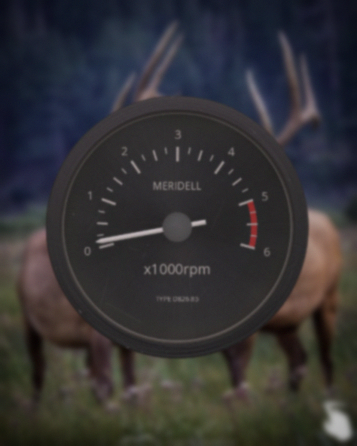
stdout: 125
